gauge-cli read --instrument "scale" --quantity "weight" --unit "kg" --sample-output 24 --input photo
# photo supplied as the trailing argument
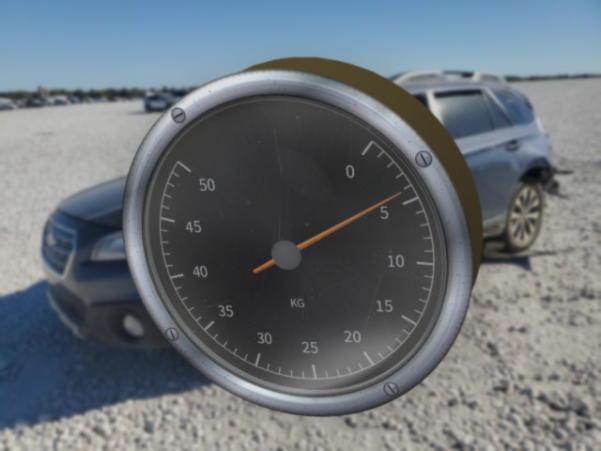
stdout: 4
